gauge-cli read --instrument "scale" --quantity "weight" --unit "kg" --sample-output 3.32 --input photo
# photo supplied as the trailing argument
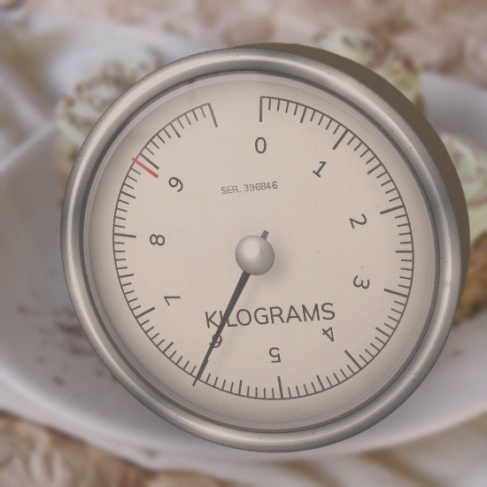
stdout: 6
